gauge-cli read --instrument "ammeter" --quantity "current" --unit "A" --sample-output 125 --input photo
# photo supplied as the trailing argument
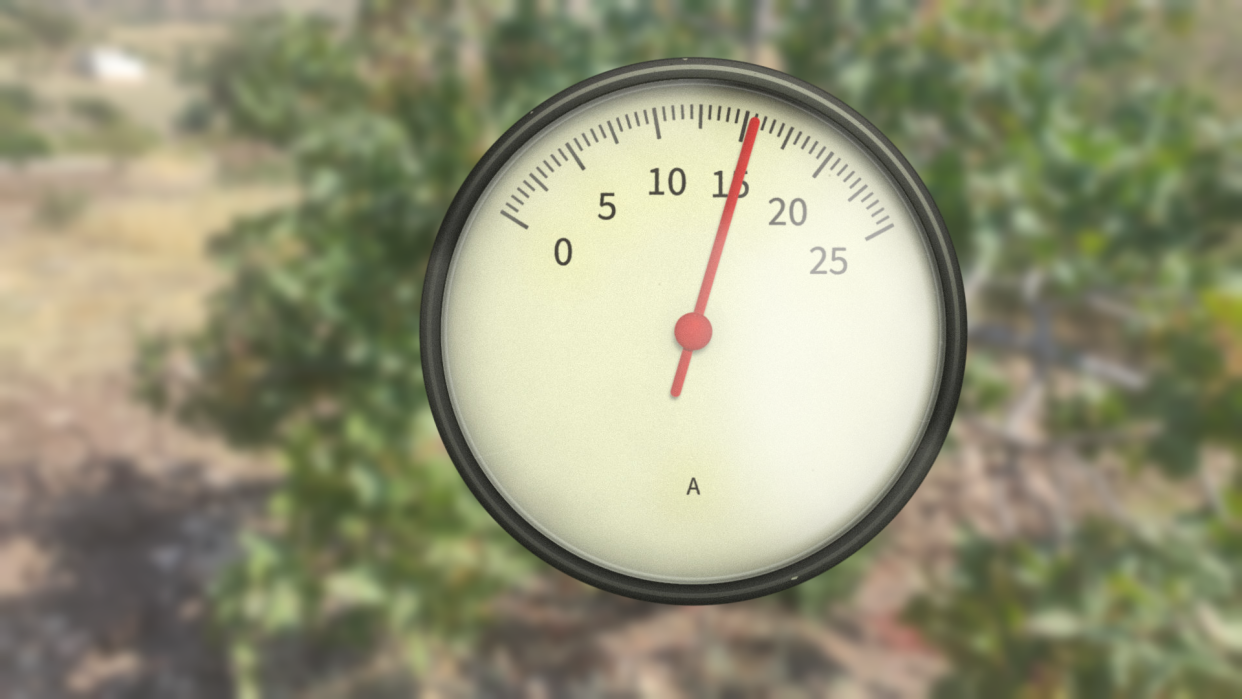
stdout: 15.5
